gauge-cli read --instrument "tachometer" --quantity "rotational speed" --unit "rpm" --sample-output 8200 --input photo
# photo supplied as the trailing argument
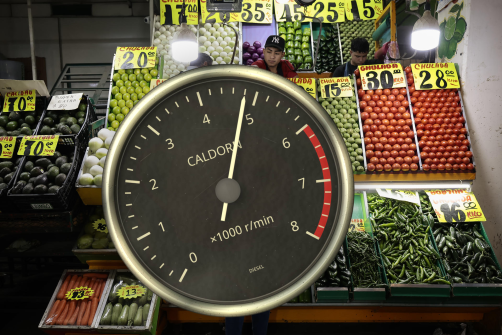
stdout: 4800
